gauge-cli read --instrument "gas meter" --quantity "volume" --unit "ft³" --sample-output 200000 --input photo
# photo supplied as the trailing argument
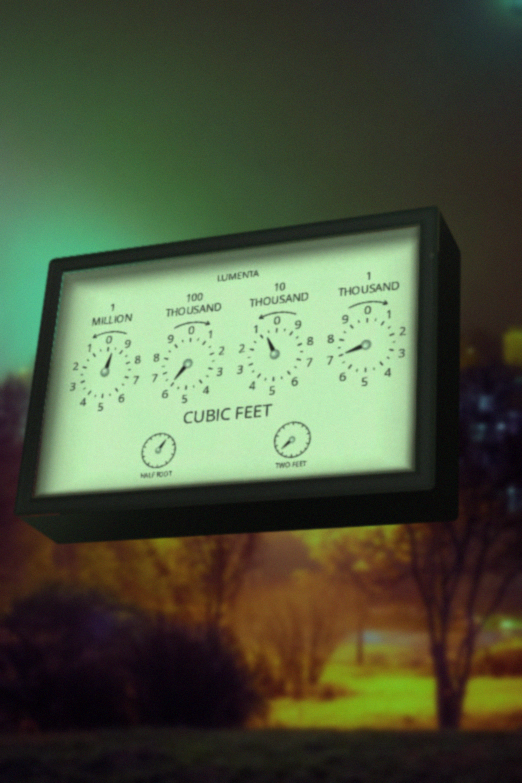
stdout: 960700
